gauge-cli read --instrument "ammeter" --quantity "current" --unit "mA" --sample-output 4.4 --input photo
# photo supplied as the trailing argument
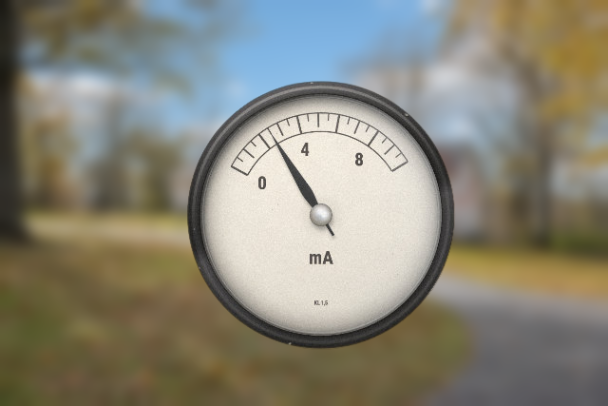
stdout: 2.5
